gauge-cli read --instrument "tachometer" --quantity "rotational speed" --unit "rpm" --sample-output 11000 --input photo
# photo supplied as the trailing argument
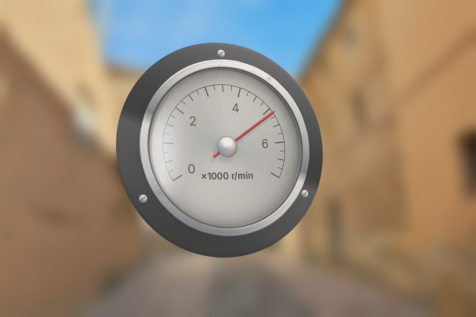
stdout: 5125
